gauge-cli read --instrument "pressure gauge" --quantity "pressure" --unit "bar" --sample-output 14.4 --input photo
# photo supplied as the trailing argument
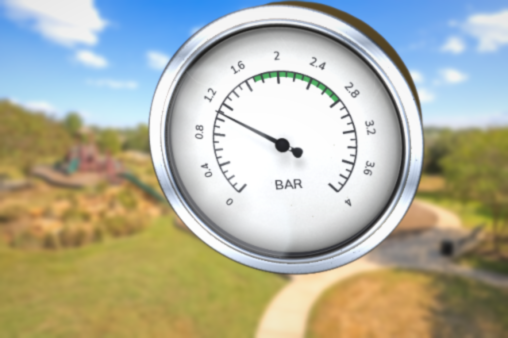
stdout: 1.1
